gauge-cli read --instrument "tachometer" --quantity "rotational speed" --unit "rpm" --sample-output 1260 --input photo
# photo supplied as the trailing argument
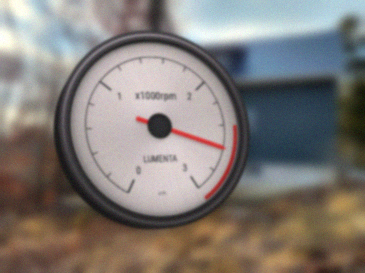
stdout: 2600
